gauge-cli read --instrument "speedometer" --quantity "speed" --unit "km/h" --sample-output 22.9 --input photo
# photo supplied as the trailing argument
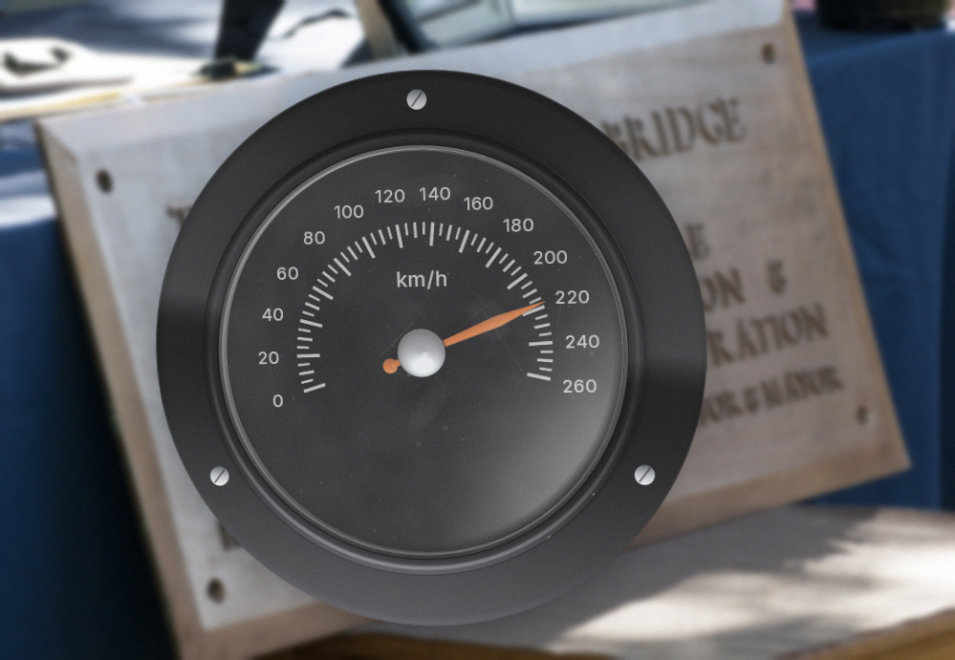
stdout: 217.5
